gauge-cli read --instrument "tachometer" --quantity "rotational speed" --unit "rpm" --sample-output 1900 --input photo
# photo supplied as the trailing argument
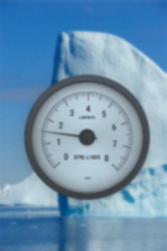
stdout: 1500
